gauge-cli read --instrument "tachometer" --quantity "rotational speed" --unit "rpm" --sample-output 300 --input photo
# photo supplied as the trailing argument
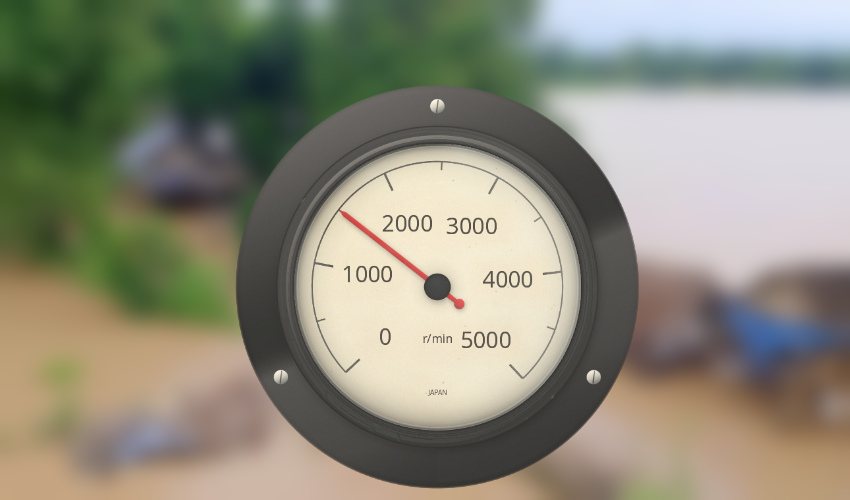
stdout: 1500
